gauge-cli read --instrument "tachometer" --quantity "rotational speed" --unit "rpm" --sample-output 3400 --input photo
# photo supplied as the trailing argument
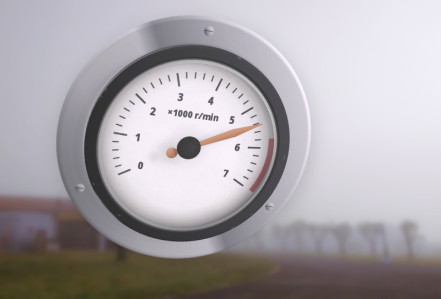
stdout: 5400
